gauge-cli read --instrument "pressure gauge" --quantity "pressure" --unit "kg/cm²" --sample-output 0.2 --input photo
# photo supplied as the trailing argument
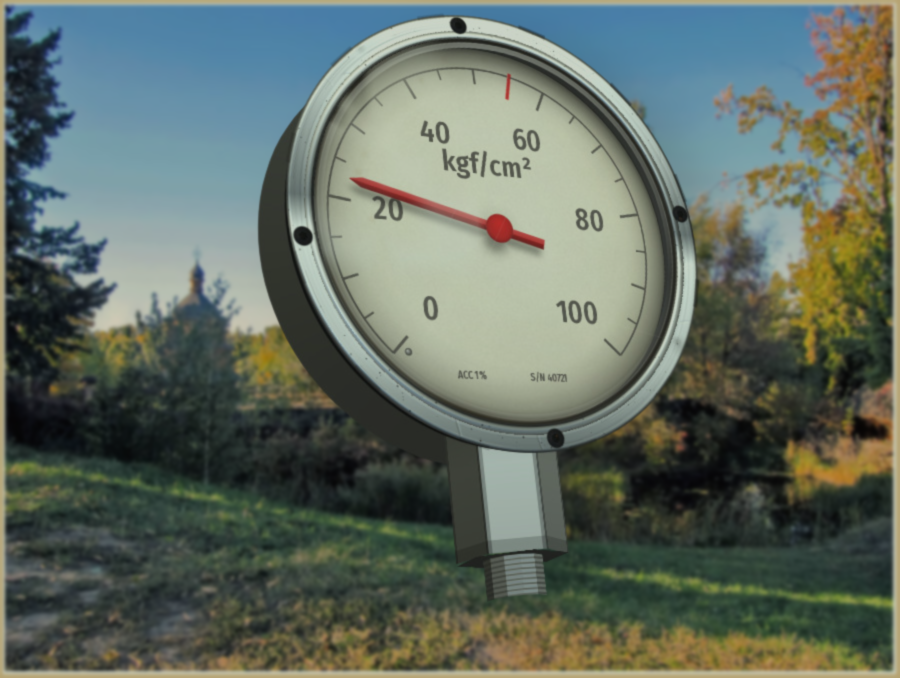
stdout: 22.5
